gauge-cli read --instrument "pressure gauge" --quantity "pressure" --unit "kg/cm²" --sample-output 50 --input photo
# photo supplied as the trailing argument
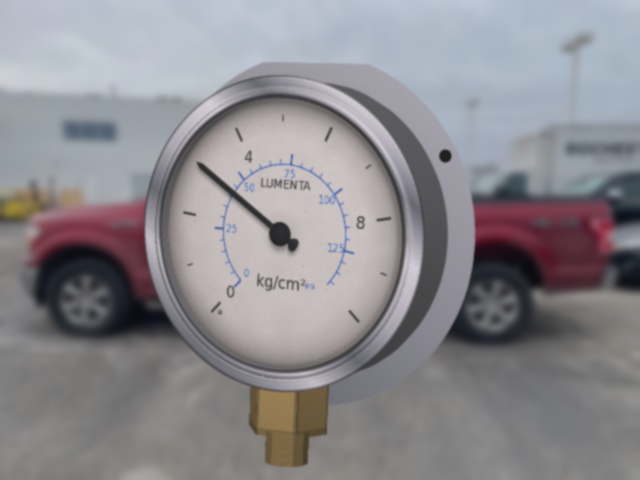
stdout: 3
